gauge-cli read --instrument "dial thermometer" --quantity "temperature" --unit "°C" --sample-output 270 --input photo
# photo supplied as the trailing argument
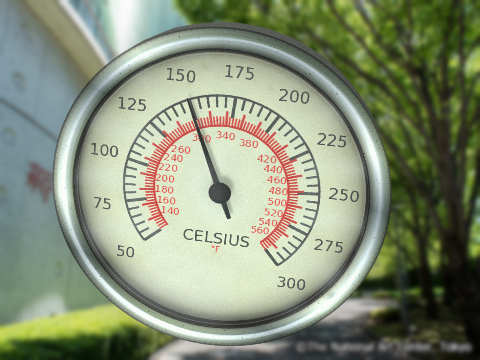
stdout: 150
